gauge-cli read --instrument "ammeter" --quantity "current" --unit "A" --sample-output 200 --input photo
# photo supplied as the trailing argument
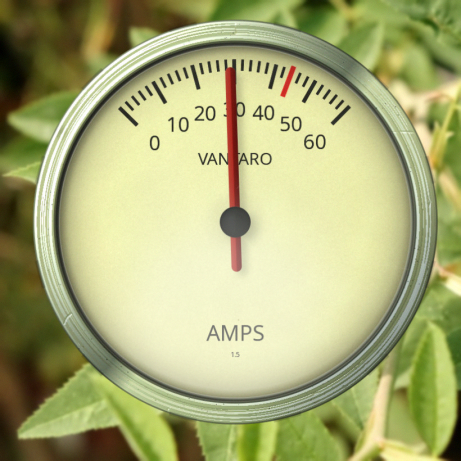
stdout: 29
